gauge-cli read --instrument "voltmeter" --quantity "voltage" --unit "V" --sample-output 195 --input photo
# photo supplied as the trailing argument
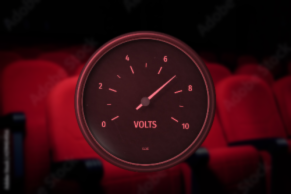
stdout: 7
